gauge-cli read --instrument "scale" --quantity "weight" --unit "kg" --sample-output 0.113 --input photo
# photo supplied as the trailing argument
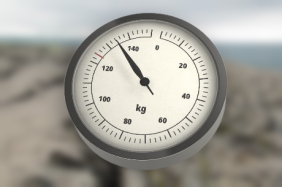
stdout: 134
